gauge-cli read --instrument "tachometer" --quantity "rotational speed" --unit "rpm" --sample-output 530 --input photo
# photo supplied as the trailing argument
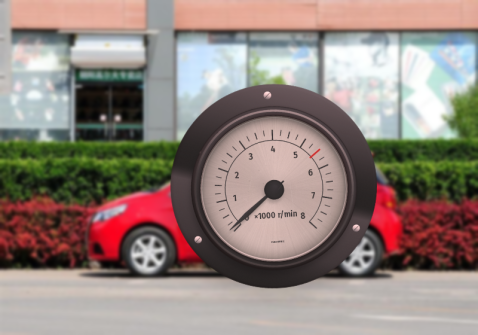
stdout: 125
